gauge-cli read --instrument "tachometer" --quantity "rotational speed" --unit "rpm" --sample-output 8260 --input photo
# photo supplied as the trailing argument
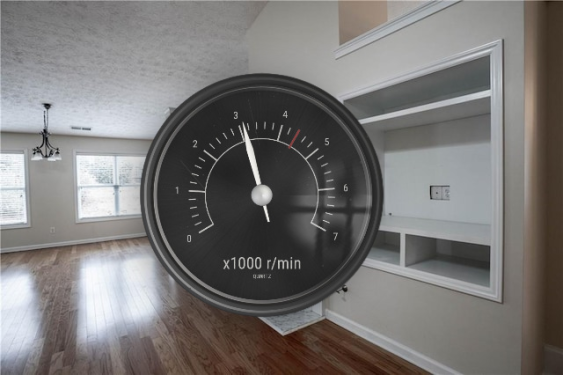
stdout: 3100
